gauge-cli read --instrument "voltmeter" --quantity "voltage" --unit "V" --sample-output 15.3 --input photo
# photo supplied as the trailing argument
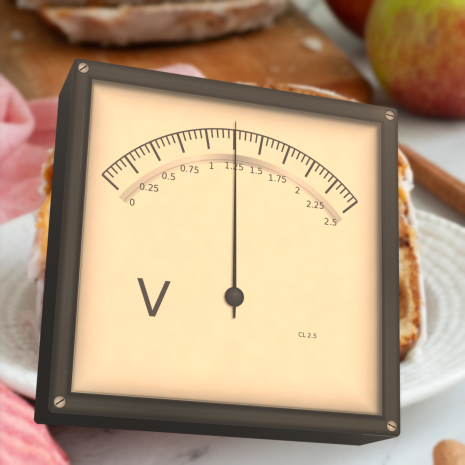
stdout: 1.25
